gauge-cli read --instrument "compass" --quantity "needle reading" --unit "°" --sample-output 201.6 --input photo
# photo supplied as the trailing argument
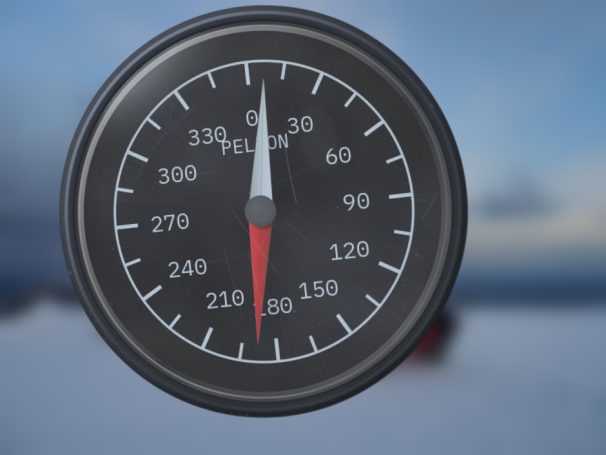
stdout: 187.5
